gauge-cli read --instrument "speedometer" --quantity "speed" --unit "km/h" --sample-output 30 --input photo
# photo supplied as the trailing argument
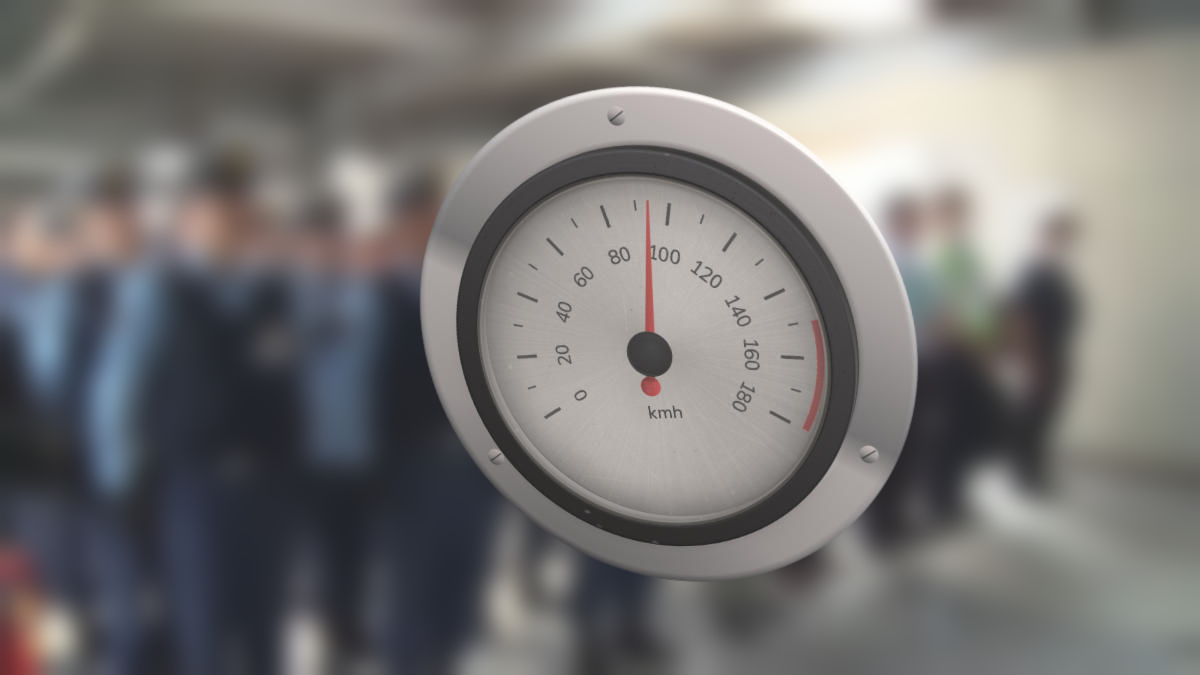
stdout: 95
